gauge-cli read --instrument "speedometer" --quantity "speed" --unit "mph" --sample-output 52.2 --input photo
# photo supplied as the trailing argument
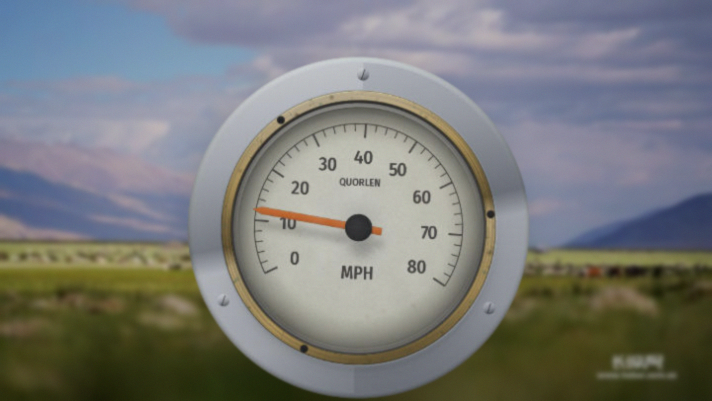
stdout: 12
